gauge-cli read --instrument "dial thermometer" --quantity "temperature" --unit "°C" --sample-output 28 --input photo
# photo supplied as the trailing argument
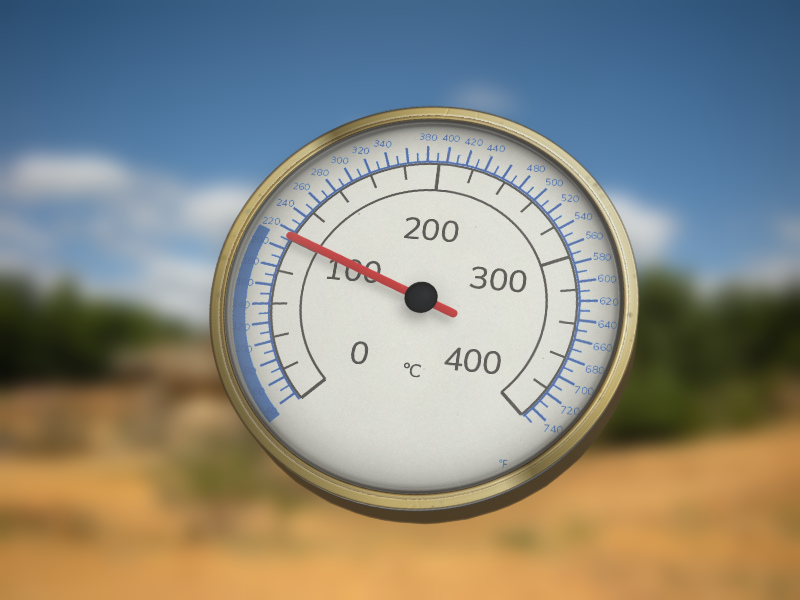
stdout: 100
